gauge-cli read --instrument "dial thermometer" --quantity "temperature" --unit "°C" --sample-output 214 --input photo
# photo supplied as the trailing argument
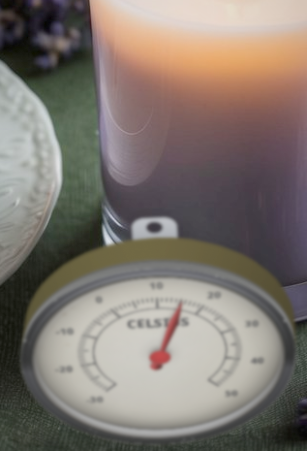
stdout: 15
